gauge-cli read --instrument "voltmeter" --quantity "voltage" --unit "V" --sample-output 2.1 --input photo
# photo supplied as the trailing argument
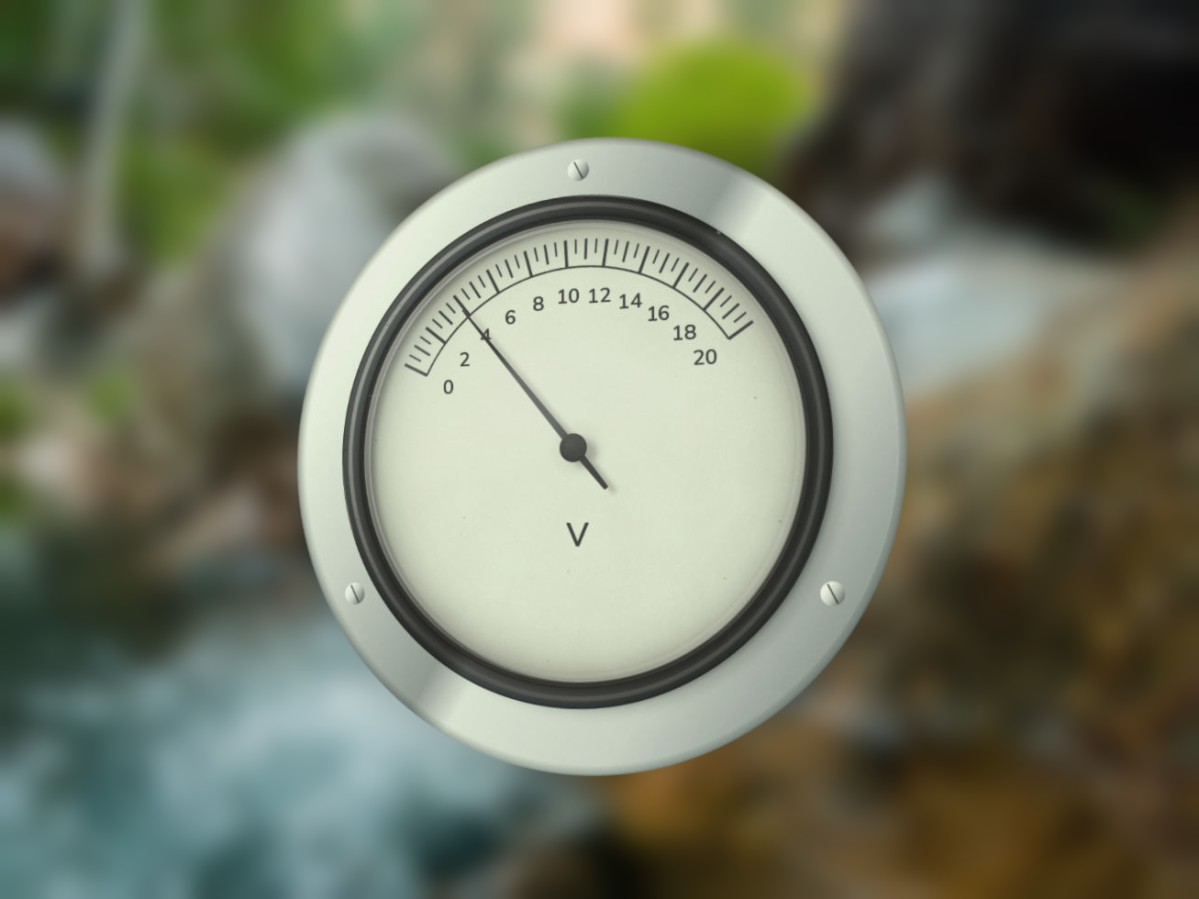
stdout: 4
